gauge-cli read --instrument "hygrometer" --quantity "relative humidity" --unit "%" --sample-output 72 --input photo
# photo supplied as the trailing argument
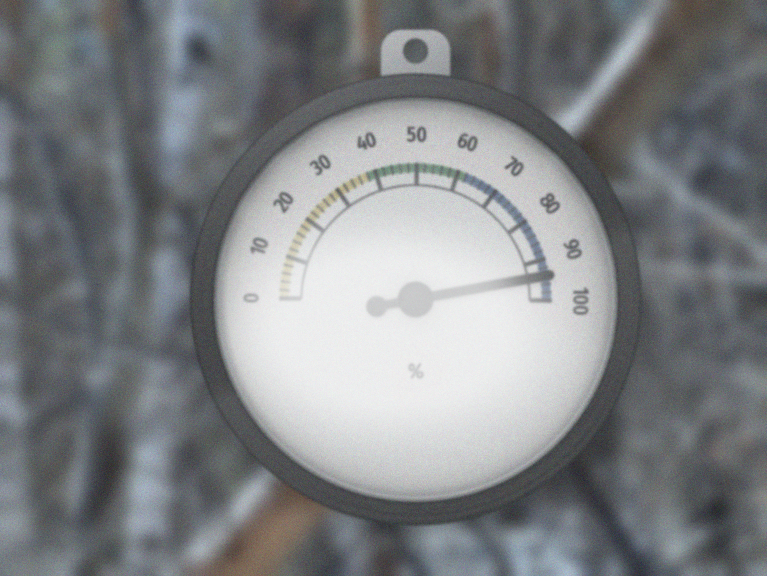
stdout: 94
